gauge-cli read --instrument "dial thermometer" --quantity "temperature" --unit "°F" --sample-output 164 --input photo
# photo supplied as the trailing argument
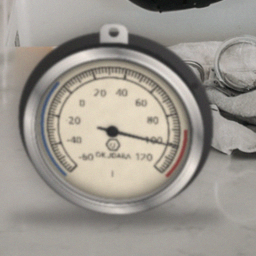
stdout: 100
